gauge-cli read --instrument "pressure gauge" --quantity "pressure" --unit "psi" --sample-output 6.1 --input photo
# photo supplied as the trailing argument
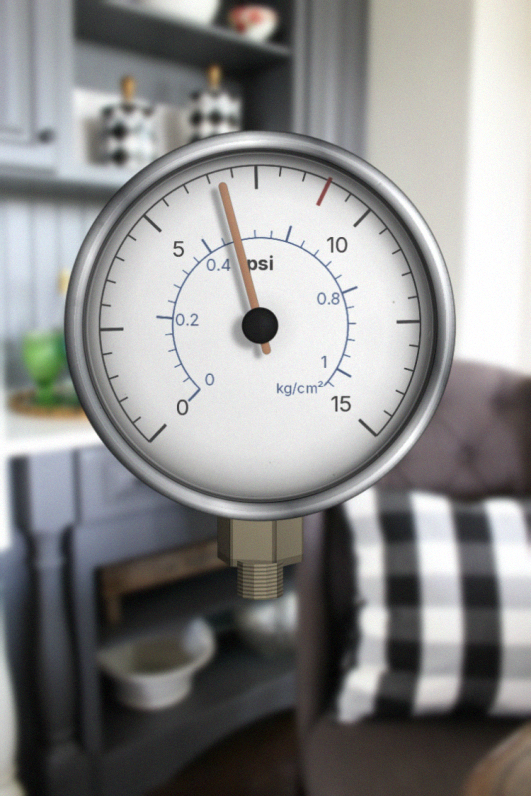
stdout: 6.75
